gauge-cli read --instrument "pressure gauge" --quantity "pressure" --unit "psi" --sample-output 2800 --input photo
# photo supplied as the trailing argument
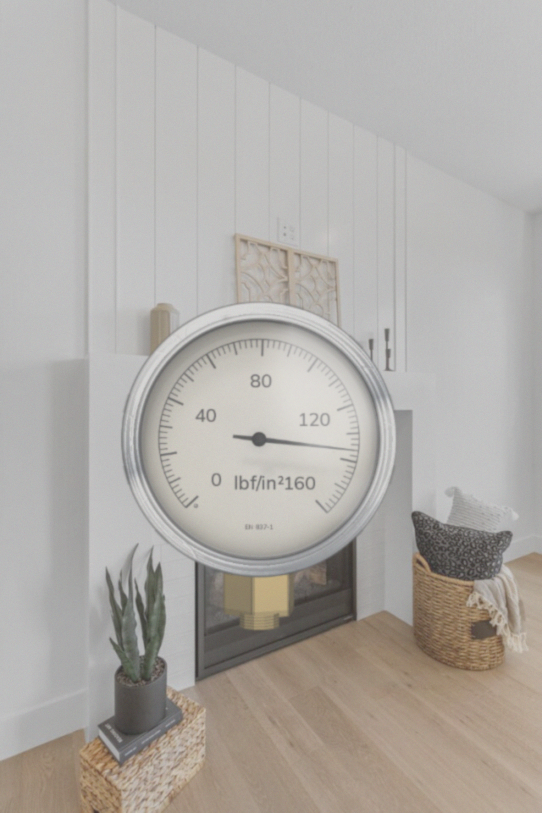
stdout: 136
